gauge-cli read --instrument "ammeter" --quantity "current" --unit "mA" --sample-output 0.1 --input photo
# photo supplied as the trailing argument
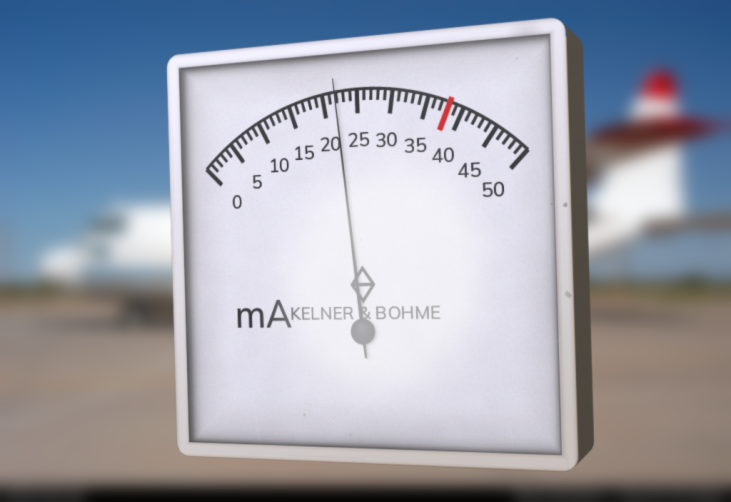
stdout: 22
